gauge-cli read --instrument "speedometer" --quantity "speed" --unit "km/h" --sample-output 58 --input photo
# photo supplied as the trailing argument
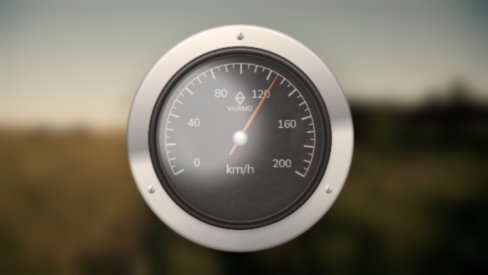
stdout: 125
